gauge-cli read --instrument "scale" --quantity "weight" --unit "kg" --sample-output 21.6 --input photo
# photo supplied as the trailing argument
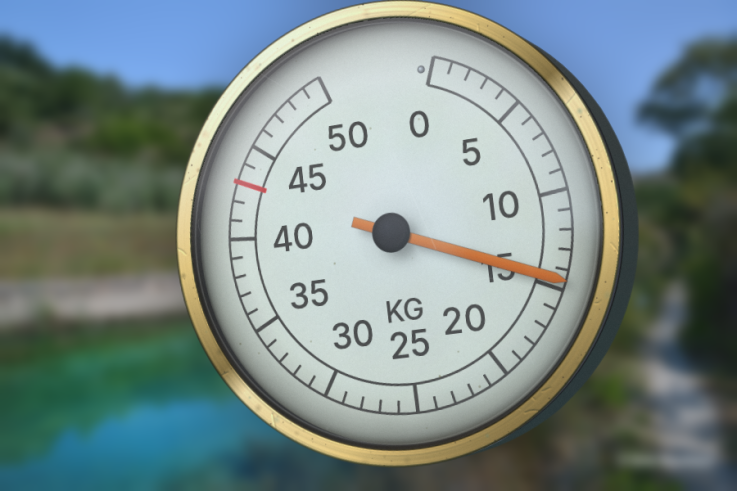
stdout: 14.5
